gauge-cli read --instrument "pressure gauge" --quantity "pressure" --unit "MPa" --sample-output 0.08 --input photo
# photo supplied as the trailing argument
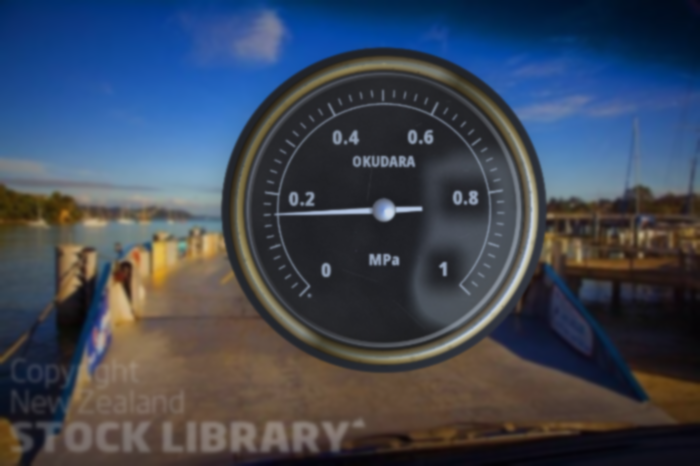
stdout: 0.16
